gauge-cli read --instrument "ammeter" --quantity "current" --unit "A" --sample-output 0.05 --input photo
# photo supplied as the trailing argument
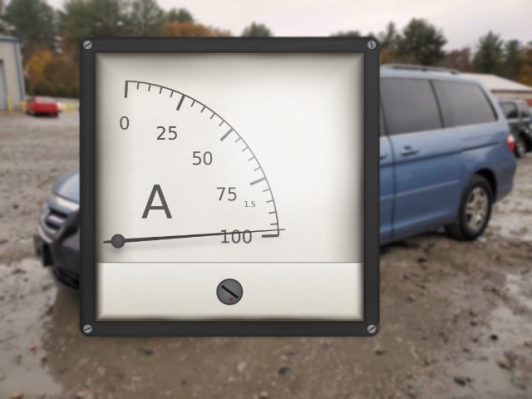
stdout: 97.5
